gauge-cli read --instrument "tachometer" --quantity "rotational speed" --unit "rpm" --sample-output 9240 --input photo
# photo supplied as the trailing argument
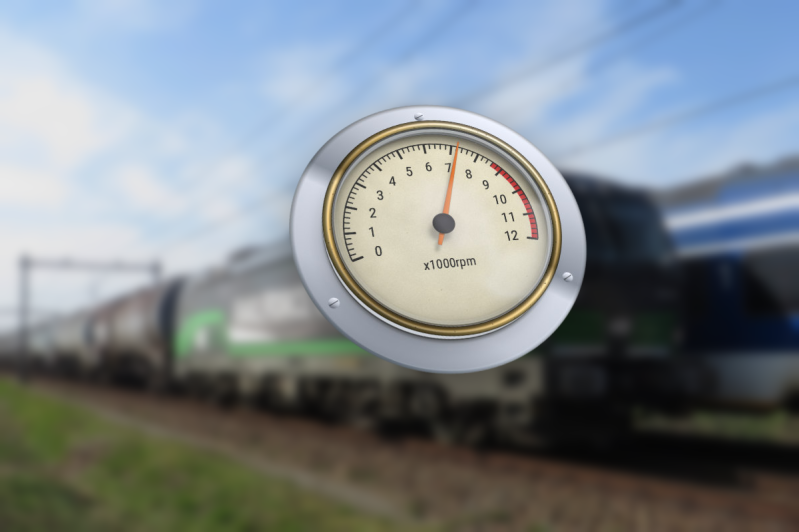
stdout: 7200
